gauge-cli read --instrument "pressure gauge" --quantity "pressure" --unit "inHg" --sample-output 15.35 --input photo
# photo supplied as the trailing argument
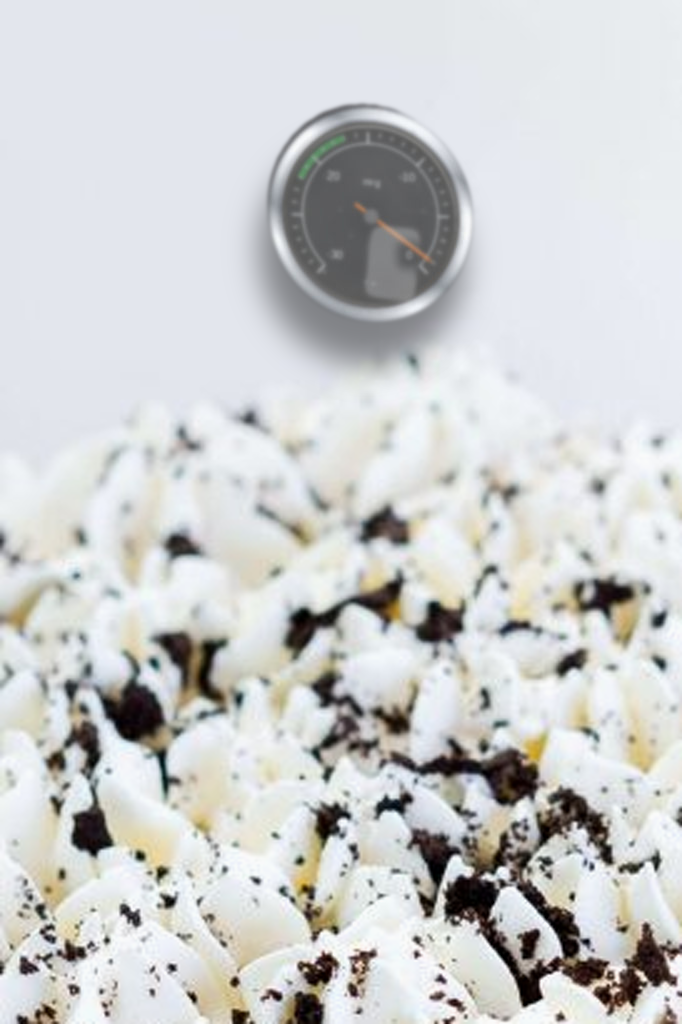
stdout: -1
